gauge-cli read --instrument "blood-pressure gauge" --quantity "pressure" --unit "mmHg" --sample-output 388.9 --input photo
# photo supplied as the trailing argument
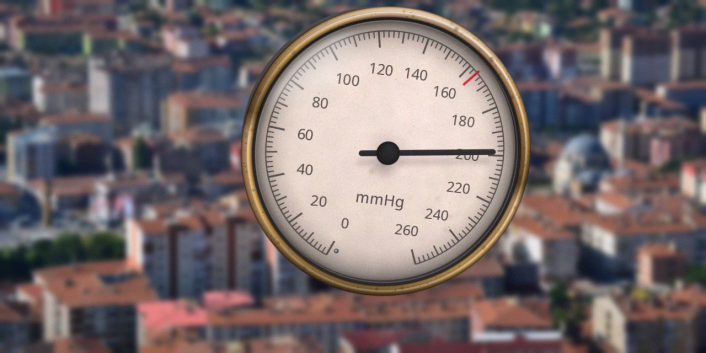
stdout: 198
